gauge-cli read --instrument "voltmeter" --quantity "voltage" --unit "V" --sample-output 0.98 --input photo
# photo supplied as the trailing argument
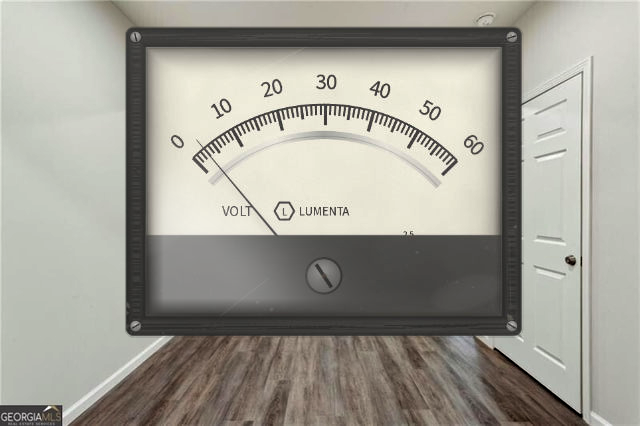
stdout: 3
